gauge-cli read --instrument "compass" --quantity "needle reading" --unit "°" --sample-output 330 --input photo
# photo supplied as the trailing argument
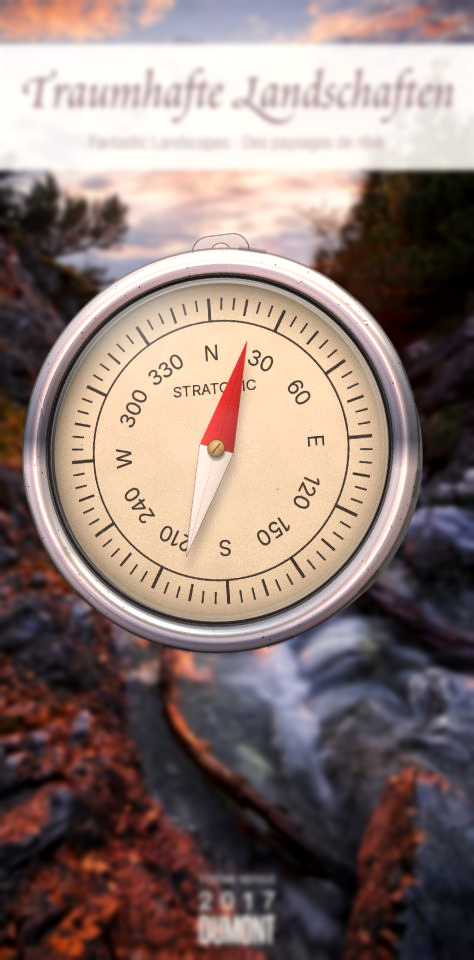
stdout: 20
